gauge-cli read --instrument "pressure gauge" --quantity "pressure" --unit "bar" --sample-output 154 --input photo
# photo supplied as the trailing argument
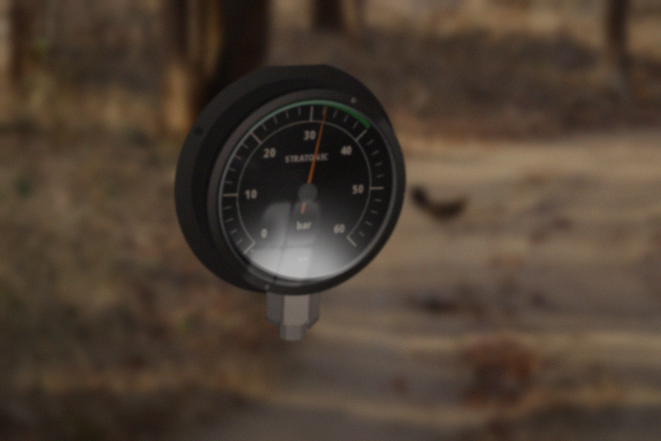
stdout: 32
